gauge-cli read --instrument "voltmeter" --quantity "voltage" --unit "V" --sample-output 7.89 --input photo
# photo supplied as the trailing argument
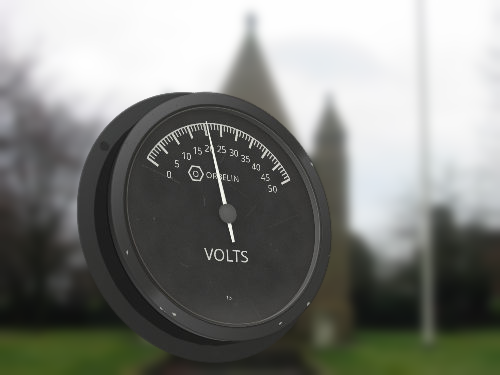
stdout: 20
